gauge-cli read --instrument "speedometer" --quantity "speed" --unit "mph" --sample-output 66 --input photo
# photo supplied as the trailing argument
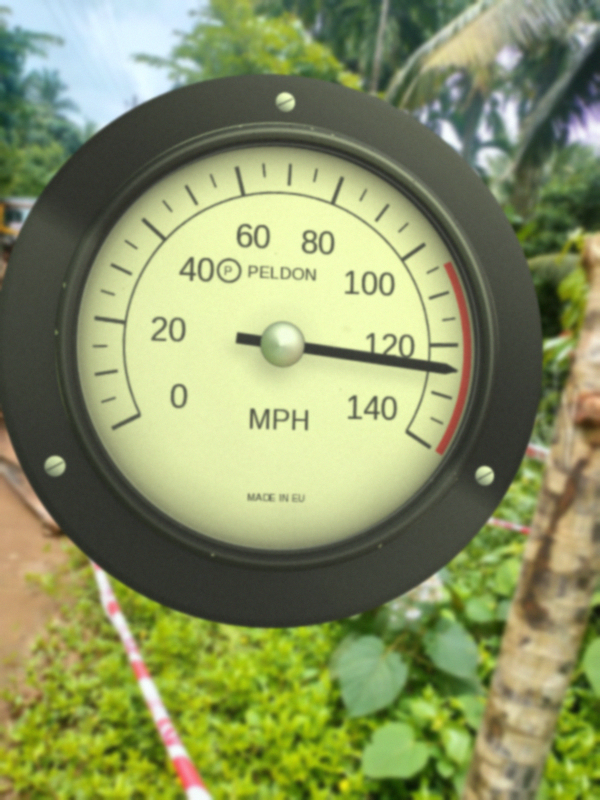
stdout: 125
